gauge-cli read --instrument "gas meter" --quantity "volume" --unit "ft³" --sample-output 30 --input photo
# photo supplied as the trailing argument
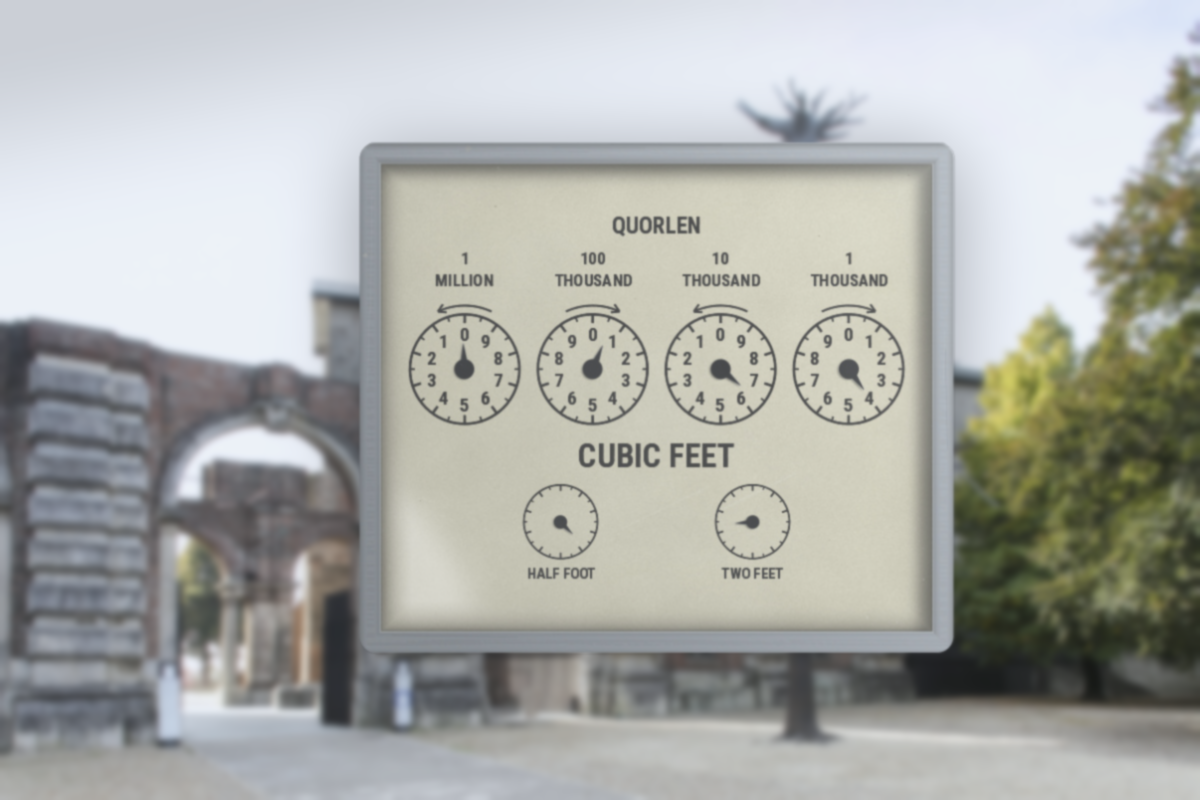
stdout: 6400
